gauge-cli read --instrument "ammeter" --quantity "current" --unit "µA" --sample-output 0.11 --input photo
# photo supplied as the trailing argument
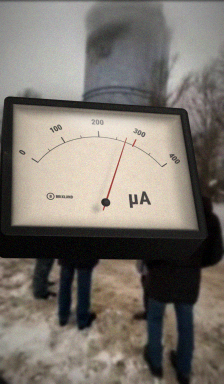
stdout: 275
